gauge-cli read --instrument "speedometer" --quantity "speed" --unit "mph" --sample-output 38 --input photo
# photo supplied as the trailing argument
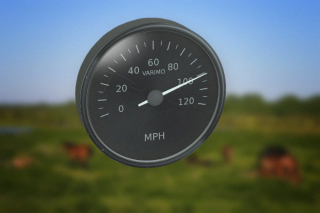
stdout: 100
